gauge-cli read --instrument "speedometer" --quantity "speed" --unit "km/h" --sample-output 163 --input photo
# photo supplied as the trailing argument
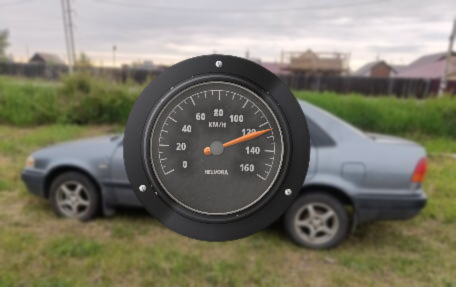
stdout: 125
